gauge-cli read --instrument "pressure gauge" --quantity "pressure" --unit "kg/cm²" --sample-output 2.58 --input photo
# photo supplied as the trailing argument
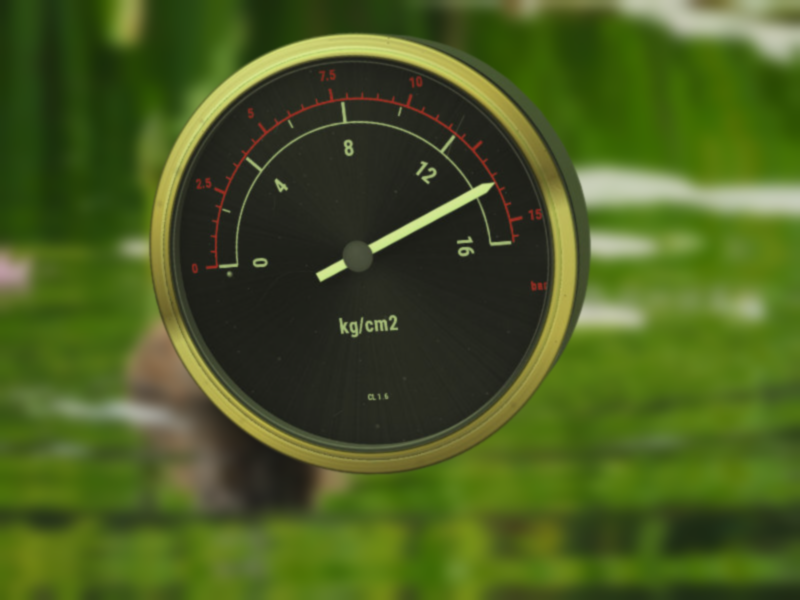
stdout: 14
